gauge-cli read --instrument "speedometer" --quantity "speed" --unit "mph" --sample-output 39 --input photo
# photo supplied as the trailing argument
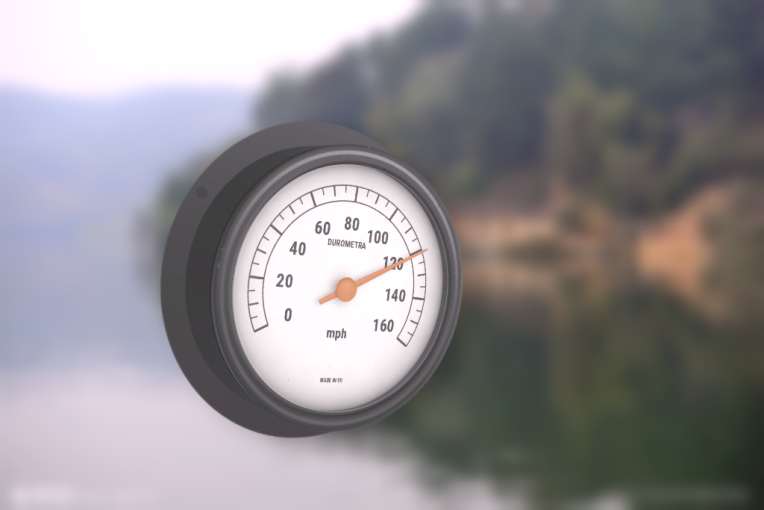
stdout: 120
